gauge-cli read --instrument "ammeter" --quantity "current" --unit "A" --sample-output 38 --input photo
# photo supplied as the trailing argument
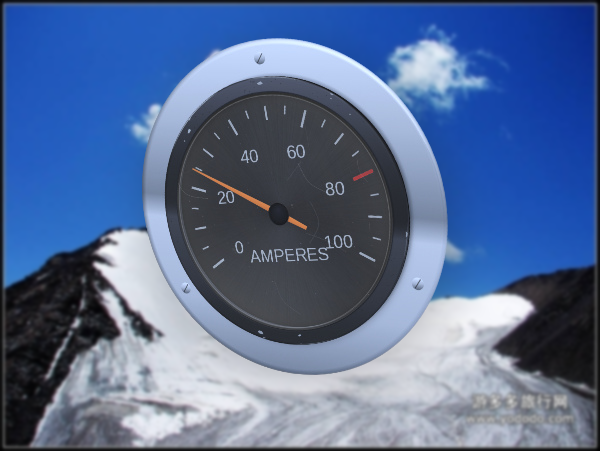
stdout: 25
